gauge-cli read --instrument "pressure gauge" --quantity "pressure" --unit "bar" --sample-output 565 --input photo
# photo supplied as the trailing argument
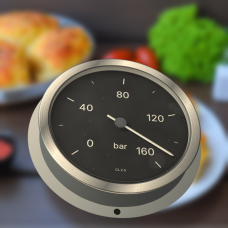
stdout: 150
